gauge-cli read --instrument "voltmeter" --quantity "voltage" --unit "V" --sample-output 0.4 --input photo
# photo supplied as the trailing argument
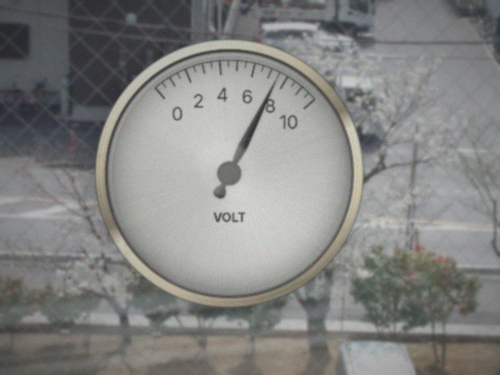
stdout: 7.5
